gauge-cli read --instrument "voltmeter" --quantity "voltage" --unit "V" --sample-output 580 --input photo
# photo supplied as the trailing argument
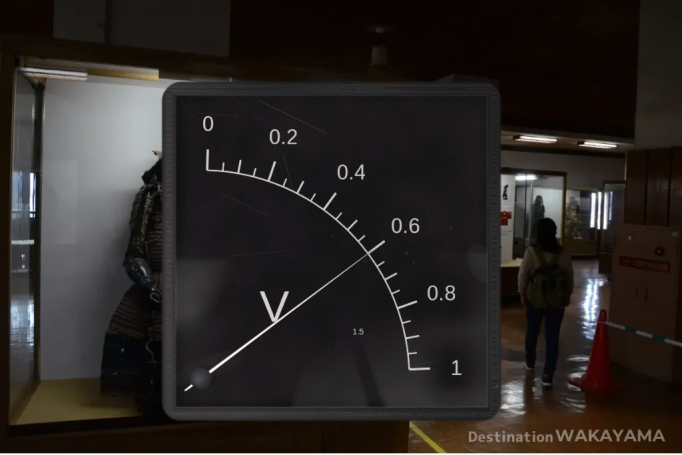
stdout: 0.6
